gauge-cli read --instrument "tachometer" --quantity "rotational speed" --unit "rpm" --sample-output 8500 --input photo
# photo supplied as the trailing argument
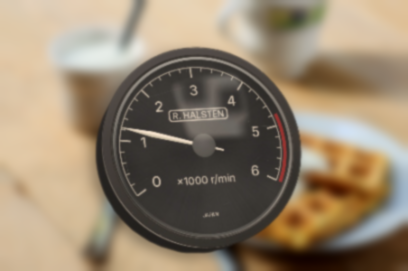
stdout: 1200
